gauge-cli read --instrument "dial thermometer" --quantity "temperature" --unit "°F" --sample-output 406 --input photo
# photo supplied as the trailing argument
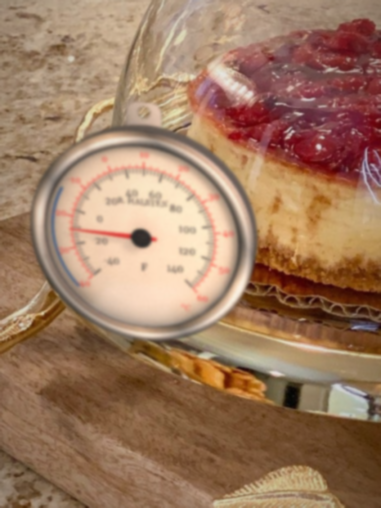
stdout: -10
